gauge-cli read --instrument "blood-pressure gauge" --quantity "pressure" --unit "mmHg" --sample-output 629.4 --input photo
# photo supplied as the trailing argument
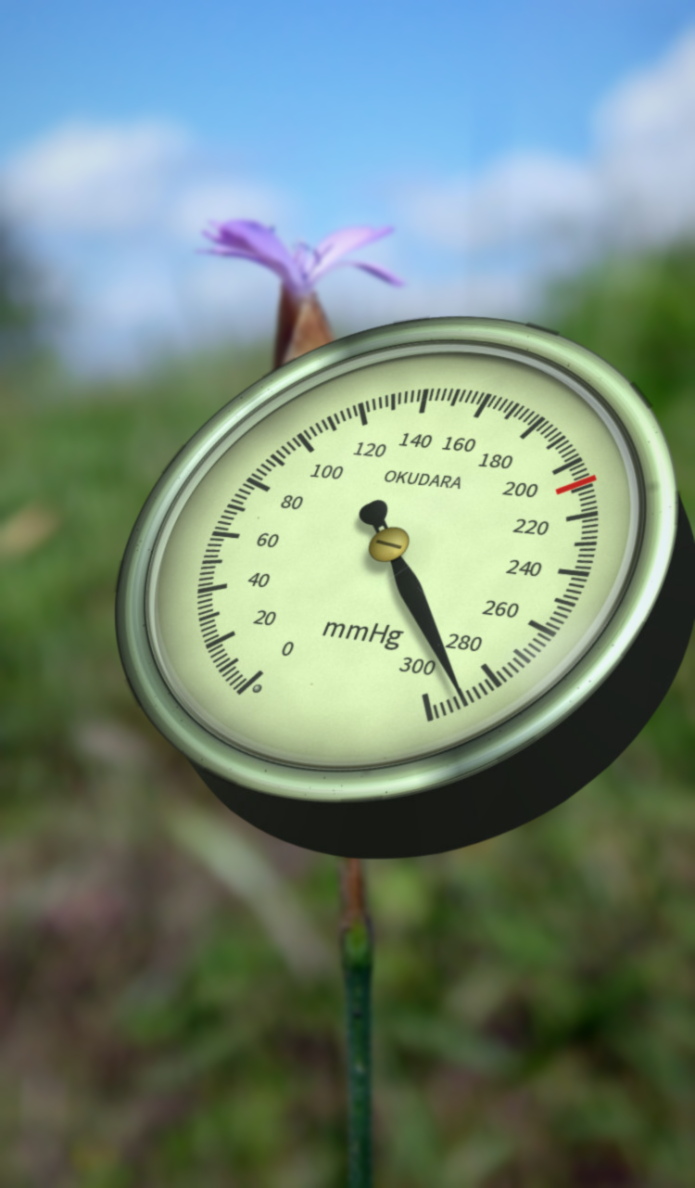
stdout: 290
